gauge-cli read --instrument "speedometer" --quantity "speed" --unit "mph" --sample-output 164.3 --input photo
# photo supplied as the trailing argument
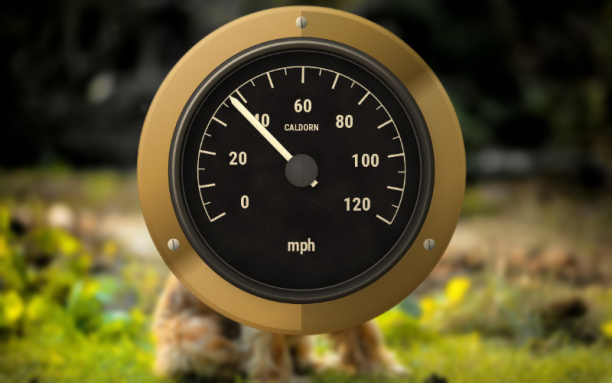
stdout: 37.5
